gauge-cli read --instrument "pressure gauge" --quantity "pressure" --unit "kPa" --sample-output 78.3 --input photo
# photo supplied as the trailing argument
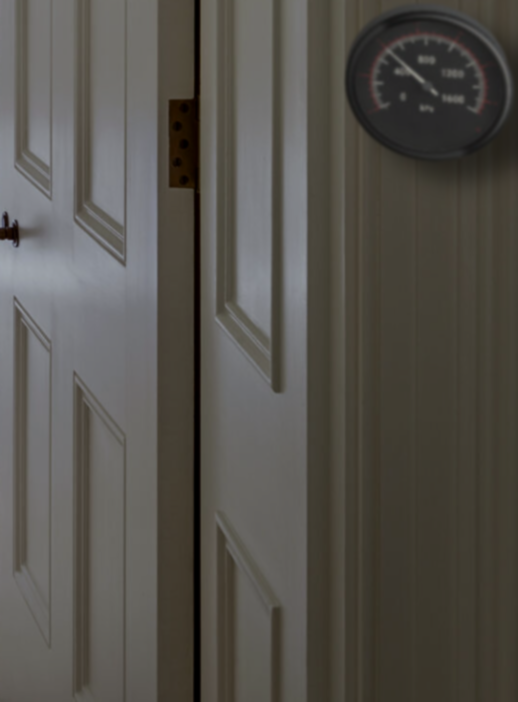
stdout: 500
